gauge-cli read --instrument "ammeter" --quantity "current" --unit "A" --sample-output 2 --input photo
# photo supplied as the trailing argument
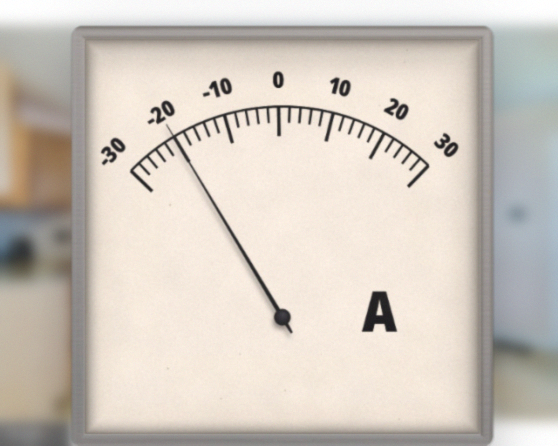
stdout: -20
